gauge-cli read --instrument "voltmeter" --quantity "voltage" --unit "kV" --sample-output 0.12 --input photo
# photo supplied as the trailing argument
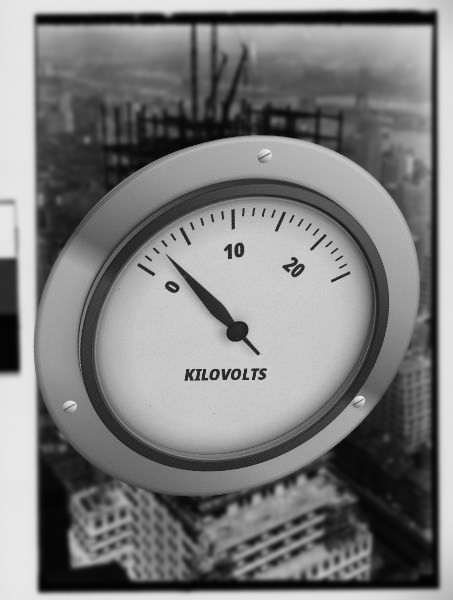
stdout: 2.5
